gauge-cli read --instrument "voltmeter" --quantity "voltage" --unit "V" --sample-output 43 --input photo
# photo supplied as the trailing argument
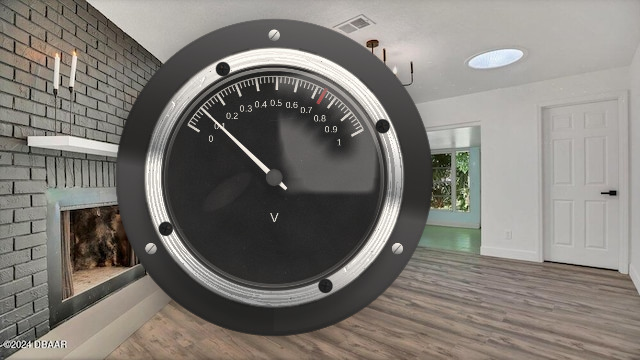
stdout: 0.1
